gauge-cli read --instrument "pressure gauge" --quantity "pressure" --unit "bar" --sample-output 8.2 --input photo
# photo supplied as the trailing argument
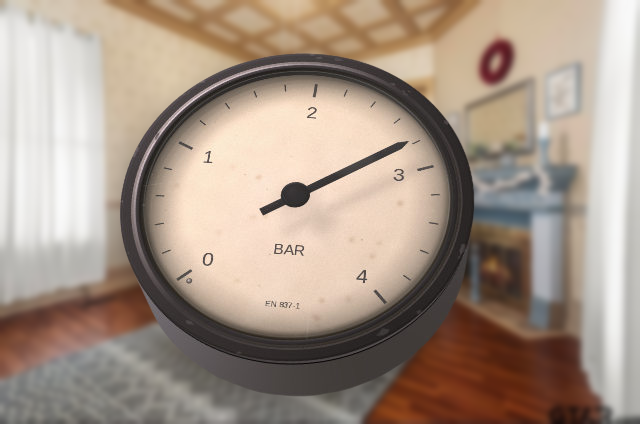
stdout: 2.8
